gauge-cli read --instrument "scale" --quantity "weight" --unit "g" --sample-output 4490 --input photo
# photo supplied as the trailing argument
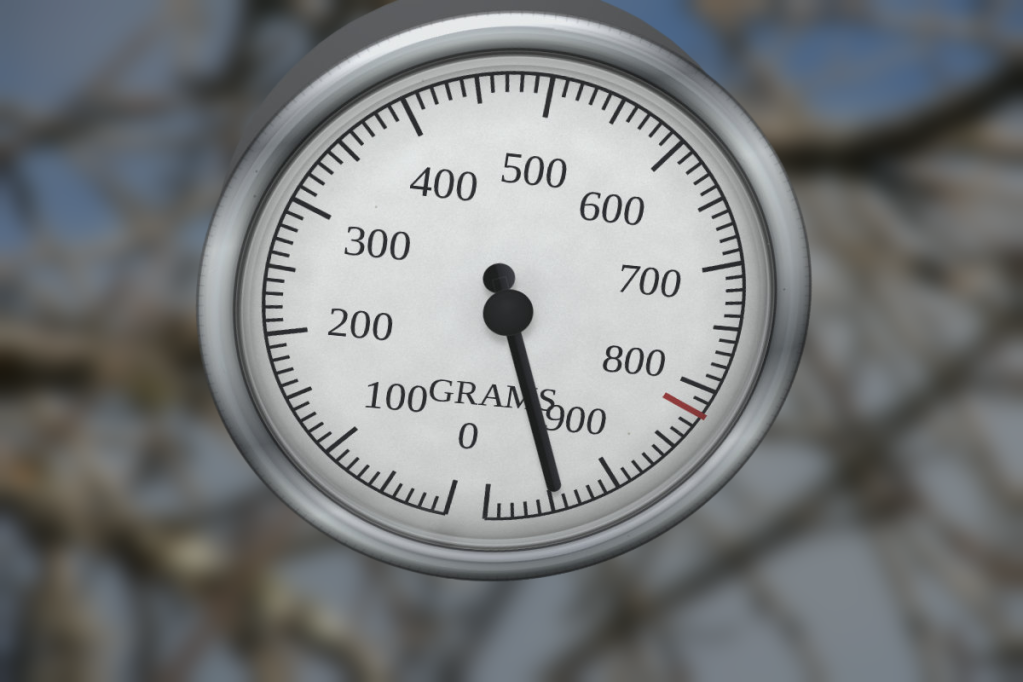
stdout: 945
